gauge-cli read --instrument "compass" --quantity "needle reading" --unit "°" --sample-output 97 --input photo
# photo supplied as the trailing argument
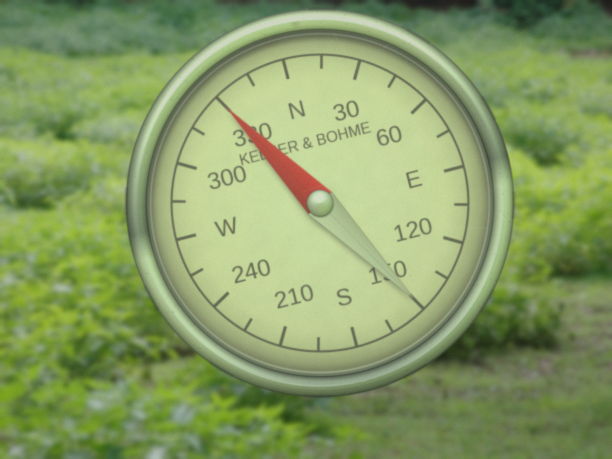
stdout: 330
